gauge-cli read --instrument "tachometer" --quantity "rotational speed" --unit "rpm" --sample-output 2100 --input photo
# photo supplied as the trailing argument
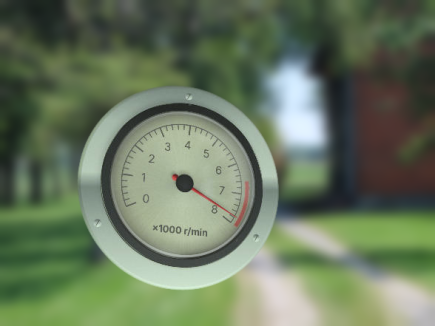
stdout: 7800
